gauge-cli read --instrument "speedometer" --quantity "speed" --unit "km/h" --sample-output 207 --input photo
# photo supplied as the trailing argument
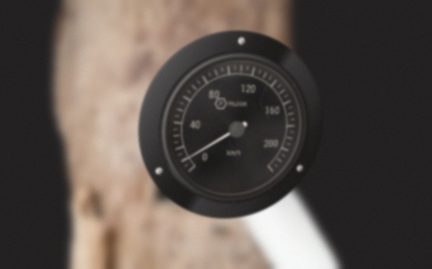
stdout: 10
